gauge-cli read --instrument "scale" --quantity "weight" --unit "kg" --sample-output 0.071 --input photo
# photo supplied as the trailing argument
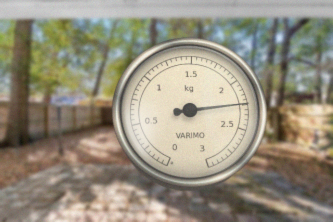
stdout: 2.25
